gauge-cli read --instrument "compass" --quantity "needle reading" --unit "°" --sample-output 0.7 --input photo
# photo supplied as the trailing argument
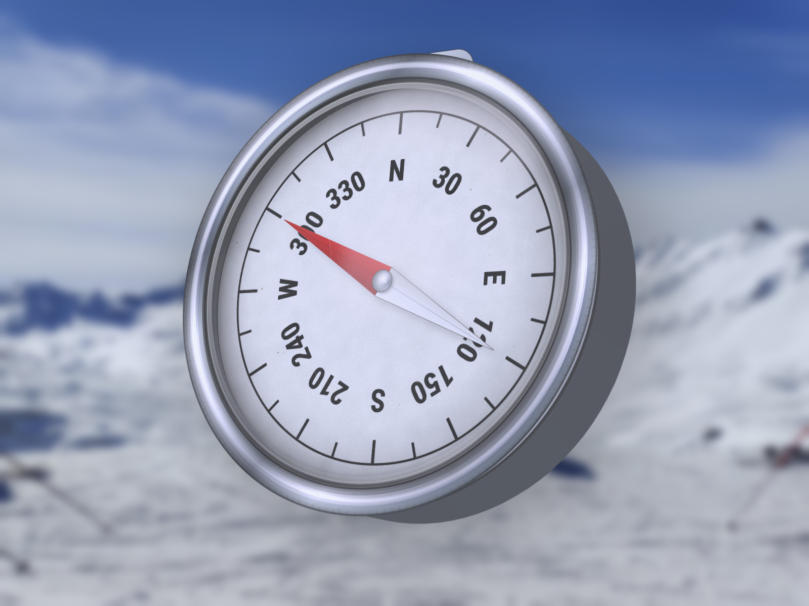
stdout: 300
